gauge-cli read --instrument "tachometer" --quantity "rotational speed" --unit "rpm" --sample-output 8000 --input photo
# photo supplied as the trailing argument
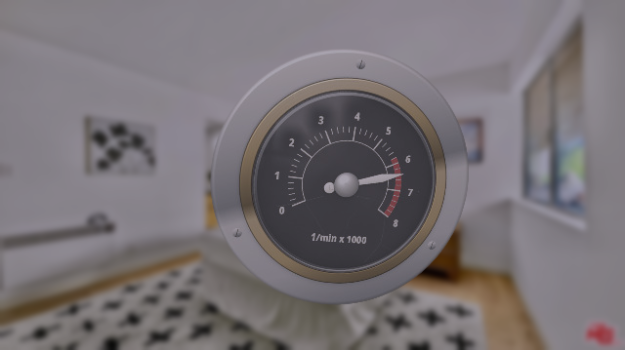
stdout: 6400
